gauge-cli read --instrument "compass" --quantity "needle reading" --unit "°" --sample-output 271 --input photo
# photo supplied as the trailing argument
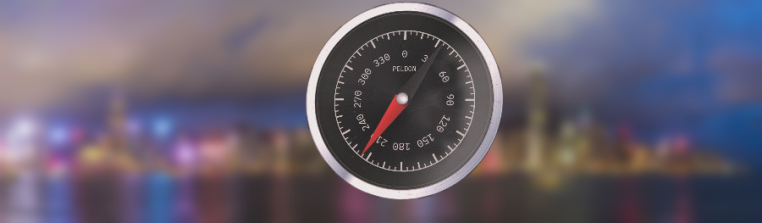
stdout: 215
